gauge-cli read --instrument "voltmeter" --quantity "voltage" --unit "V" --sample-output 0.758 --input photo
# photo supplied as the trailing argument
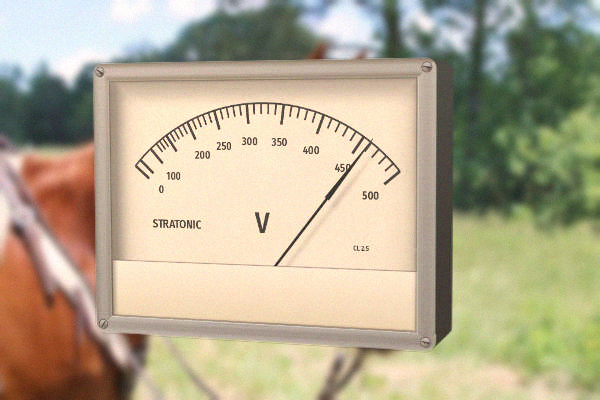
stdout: 460
